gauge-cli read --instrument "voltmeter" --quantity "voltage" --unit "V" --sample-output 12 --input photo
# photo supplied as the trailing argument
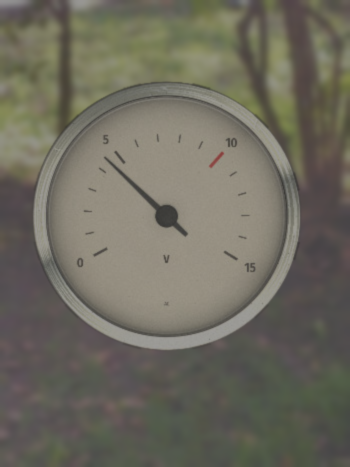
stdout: 4.5
